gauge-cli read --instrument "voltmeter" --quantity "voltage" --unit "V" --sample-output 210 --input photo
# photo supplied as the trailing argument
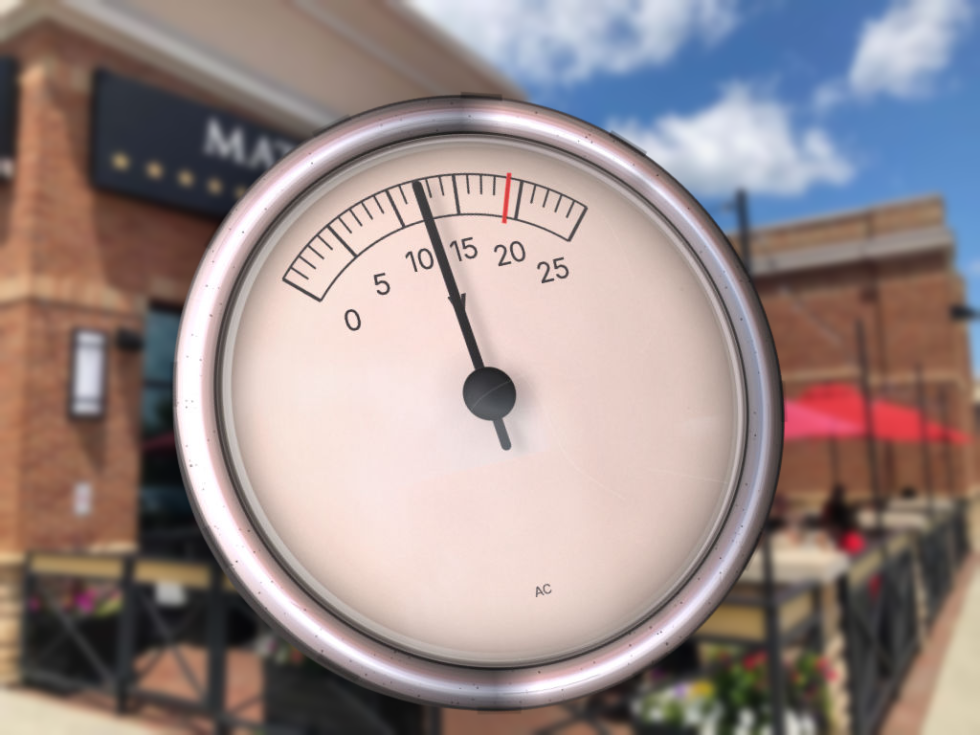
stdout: 12
